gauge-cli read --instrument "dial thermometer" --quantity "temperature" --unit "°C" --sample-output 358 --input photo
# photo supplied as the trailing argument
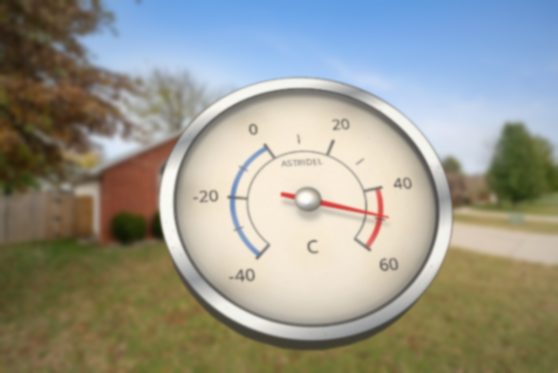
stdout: 50
